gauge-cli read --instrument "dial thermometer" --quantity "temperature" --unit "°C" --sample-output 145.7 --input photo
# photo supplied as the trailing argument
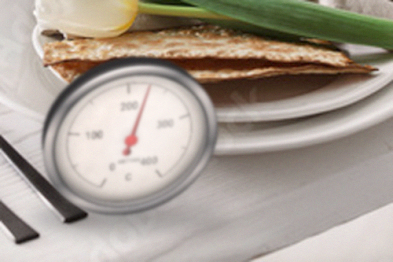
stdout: 225
